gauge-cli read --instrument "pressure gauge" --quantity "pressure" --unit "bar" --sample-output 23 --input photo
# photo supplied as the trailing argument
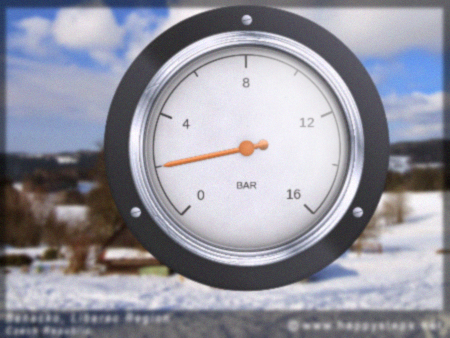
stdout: 2
